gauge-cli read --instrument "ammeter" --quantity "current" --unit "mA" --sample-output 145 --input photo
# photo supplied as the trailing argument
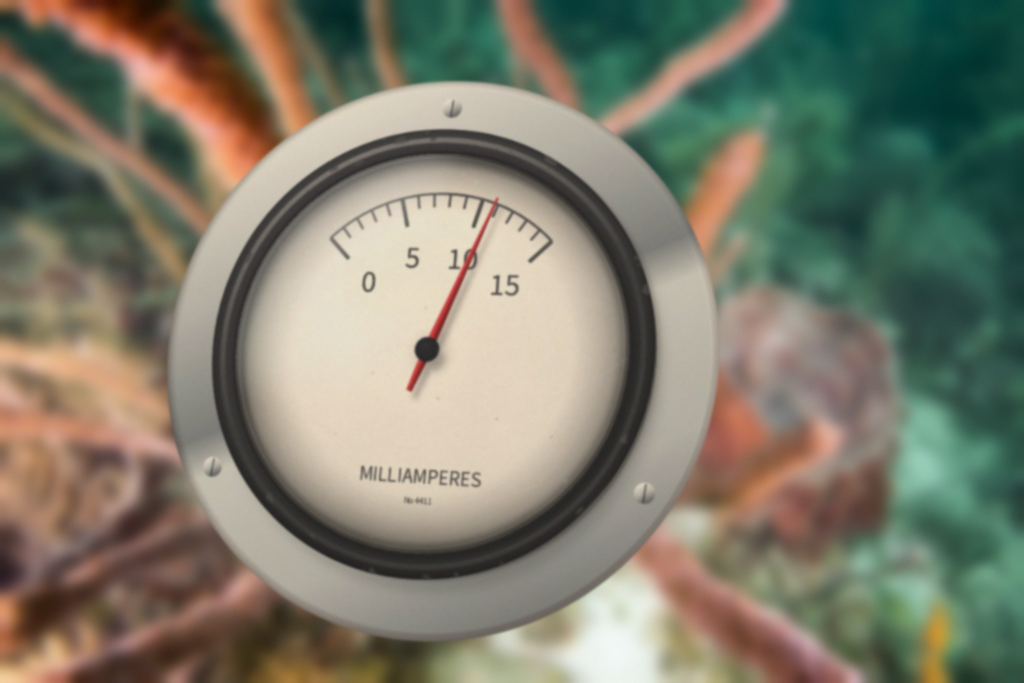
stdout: 11
